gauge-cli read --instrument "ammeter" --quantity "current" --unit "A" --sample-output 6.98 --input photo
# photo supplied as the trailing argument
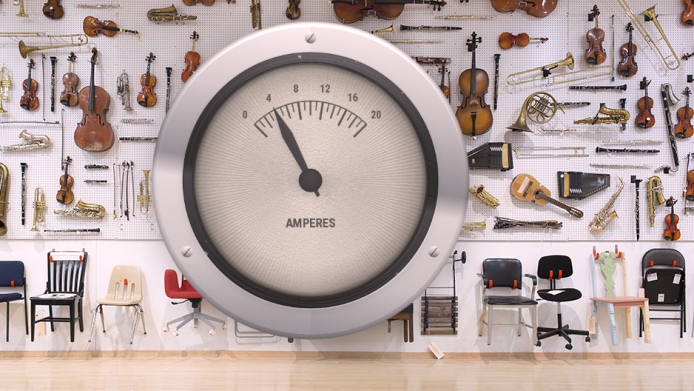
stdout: 4
